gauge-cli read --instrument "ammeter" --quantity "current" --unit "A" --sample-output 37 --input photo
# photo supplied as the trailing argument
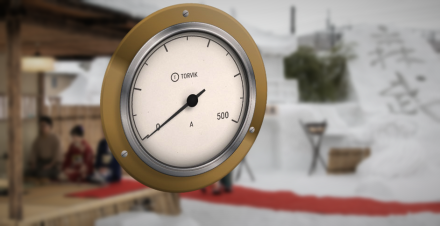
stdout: 0
